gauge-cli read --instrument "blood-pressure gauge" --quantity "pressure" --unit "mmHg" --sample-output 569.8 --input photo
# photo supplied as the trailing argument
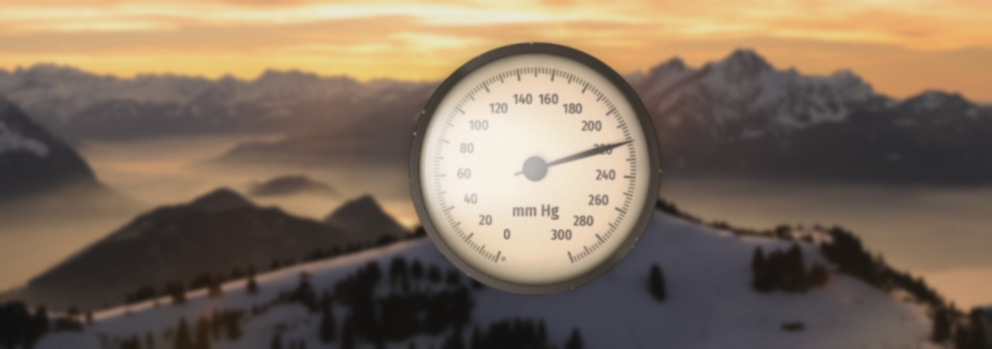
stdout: 220
